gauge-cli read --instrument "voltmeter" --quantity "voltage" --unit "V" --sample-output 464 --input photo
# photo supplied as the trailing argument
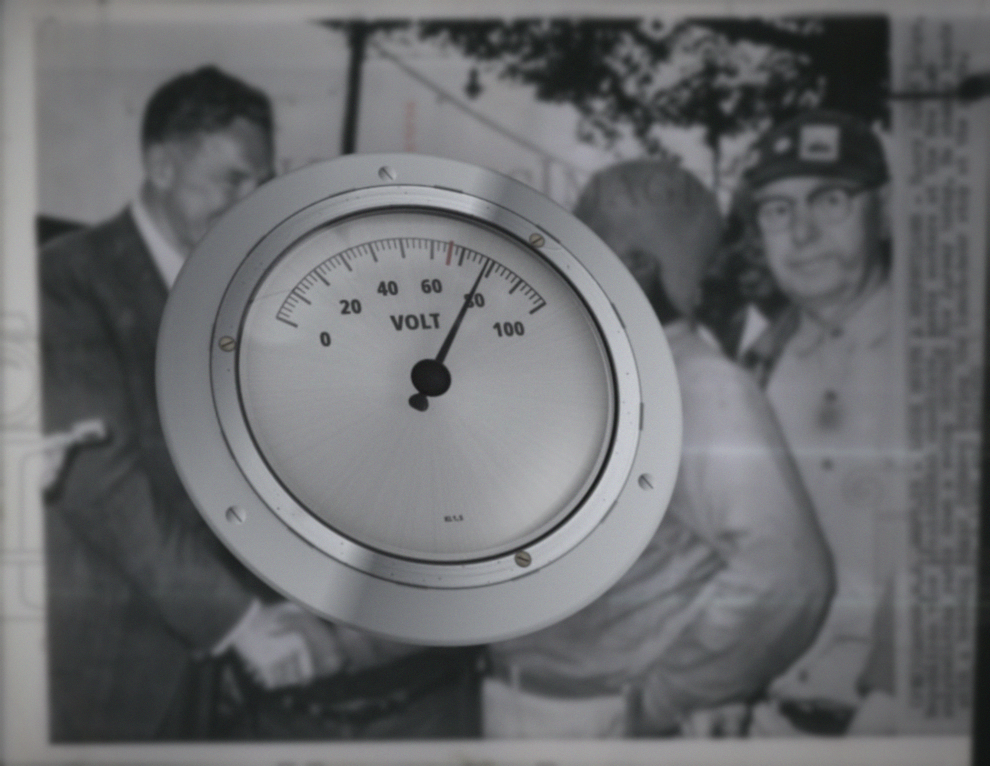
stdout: 78
